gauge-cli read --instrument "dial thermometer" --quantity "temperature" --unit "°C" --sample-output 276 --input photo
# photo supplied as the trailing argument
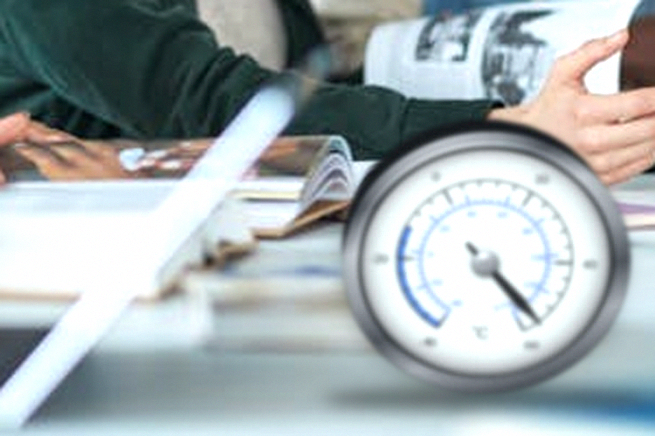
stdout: 56
